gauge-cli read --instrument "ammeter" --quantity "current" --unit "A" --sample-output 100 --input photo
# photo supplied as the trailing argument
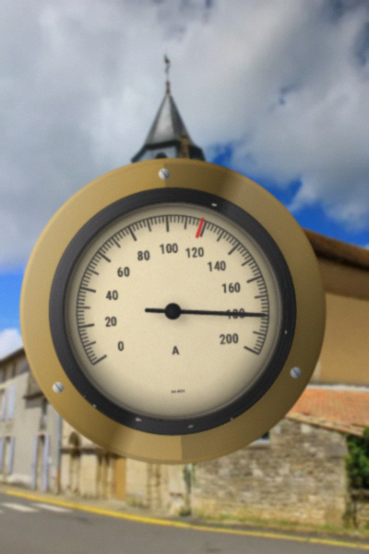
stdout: 180
